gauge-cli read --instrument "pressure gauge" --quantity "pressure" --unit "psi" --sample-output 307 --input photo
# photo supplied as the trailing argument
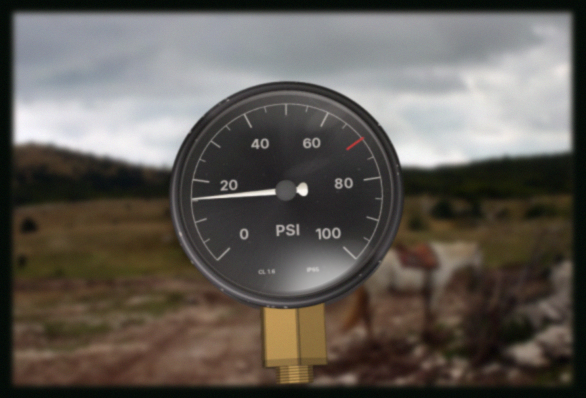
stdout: 15
